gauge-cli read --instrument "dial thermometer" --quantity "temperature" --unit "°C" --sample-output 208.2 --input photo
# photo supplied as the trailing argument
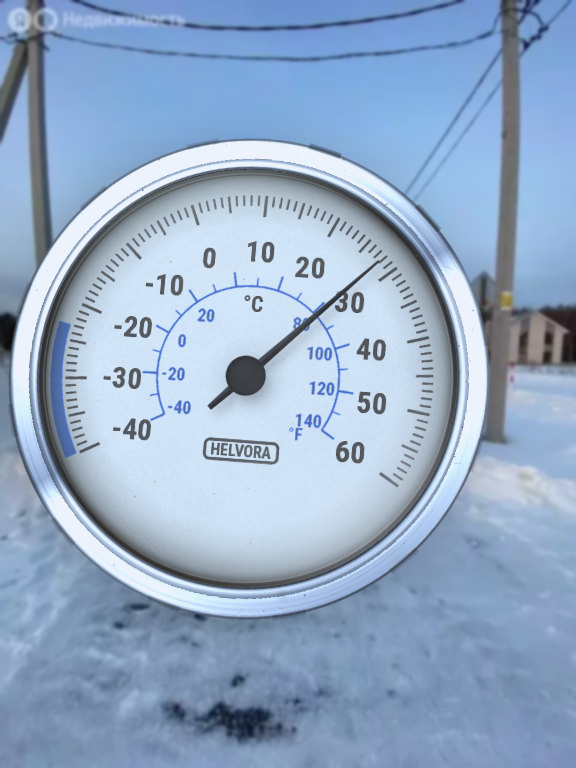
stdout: 28
